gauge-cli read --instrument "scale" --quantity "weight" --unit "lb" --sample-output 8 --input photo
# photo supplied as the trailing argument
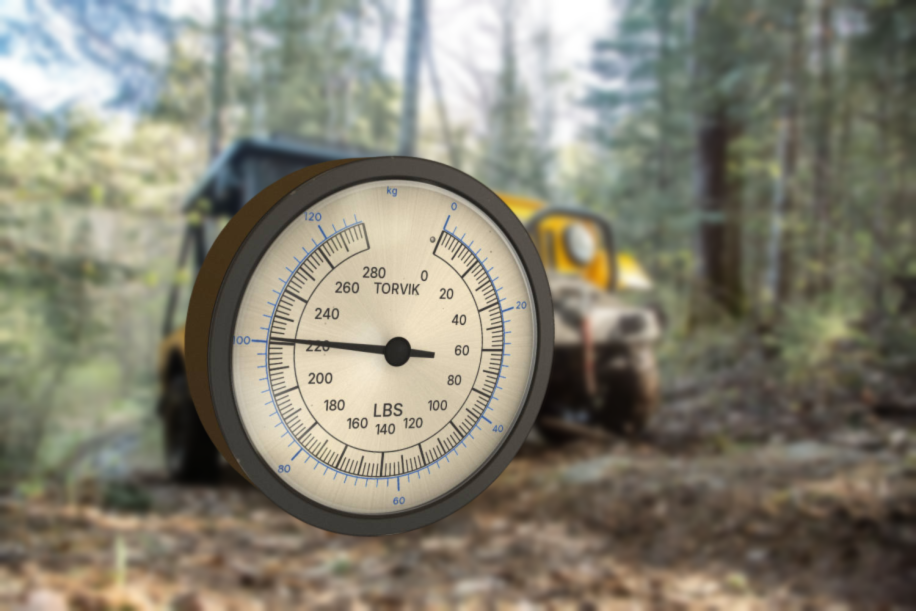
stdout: 222
